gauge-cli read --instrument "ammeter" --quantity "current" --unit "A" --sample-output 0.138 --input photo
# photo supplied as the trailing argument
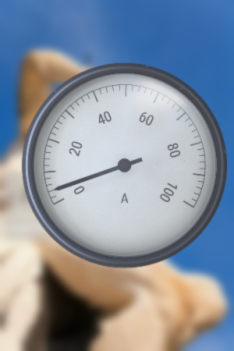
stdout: 4
